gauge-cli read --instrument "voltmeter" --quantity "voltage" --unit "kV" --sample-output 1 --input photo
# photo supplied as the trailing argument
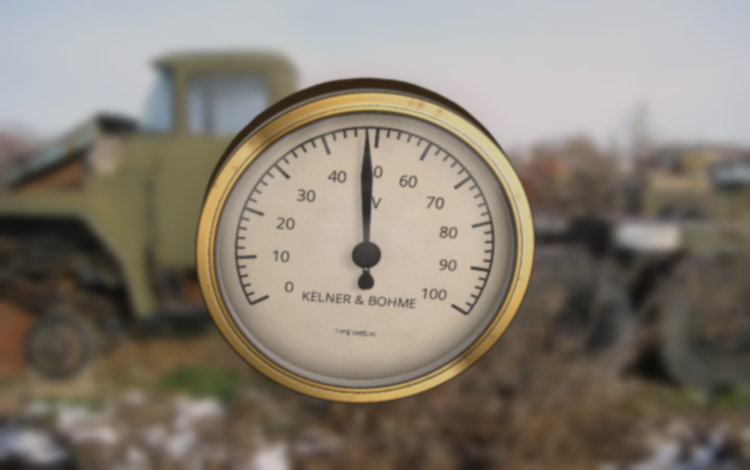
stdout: 48
